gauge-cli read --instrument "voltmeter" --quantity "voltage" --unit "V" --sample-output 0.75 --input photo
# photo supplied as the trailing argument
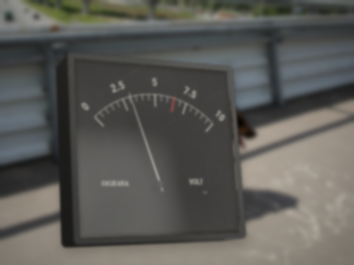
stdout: 3
